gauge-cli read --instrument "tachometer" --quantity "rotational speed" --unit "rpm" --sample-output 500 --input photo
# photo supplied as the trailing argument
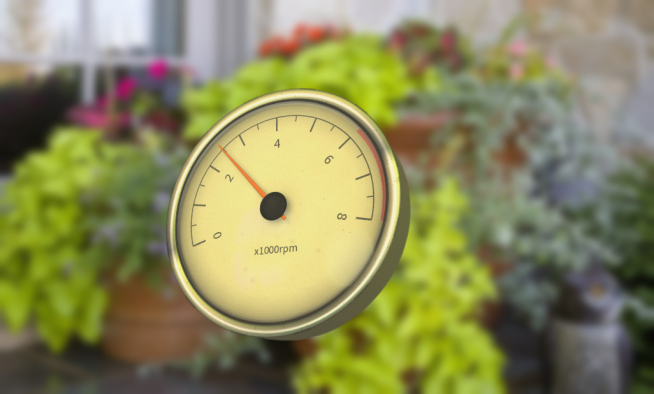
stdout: 2500
